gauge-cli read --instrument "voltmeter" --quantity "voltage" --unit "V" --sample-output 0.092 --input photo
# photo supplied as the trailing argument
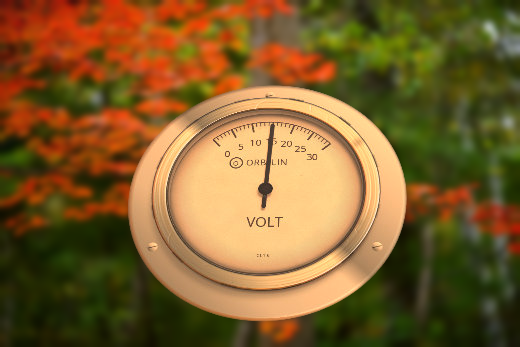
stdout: 15
